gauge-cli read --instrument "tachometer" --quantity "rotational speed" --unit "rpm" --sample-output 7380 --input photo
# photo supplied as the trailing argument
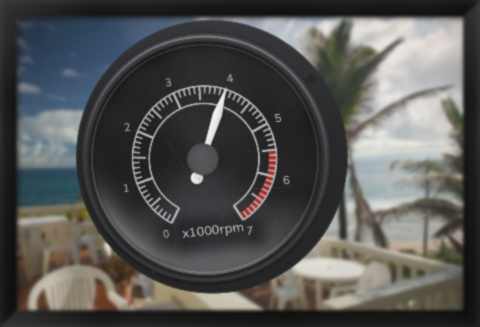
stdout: 4000
